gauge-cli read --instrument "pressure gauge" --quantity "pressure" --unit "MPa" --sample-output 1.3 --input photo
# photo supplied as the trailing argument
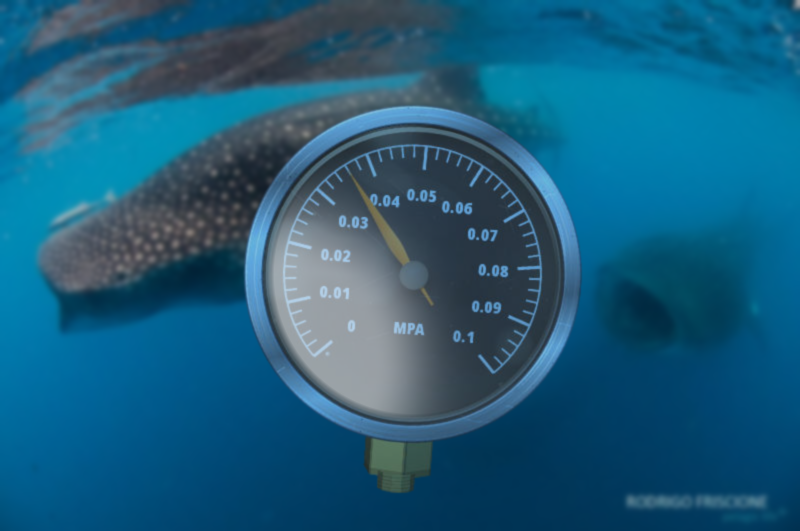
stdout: 0.036
